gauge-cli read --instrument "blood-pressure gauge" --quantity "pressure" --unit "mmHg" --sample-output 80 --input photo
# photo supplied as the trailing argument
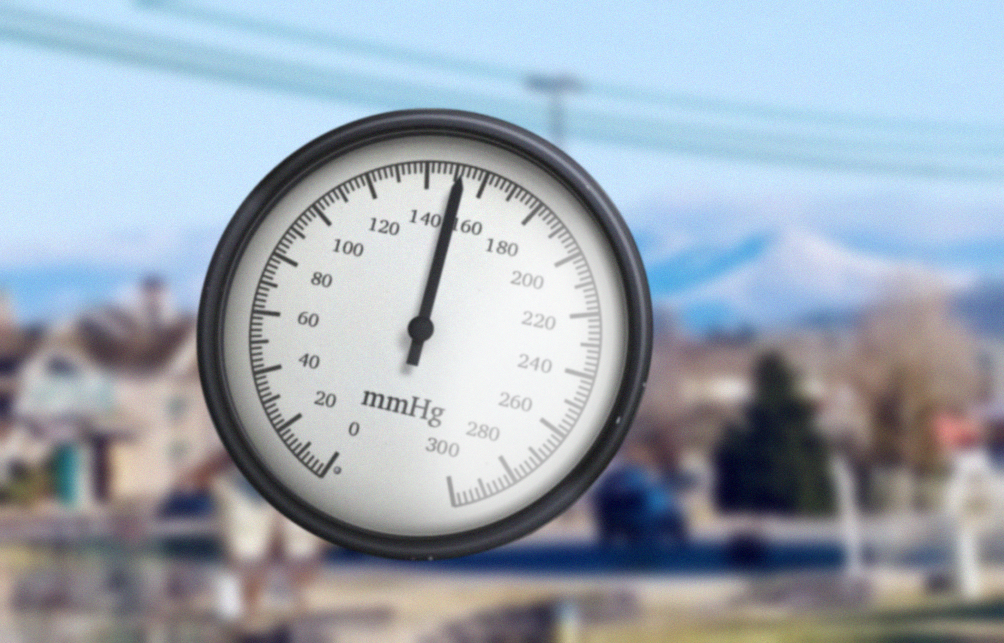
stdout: 152
